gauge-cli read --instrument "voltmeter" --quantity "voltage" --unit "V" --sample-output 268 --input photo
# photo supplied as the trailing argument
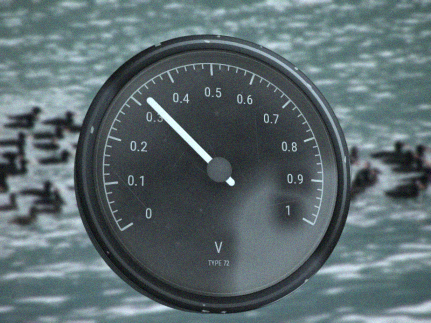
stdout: 0.32
